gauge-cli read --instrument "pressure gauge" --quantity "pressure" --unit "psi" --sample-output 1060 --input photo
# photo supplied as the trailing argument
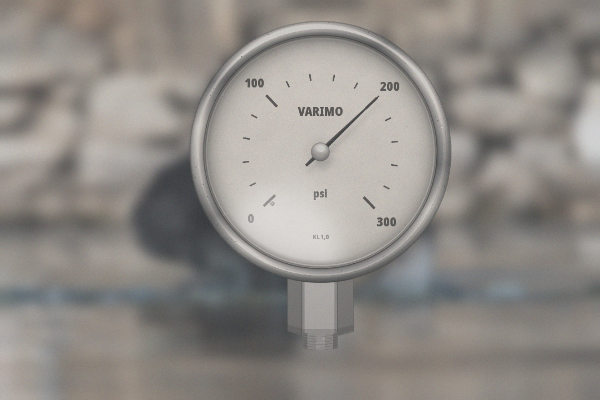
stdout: 200
